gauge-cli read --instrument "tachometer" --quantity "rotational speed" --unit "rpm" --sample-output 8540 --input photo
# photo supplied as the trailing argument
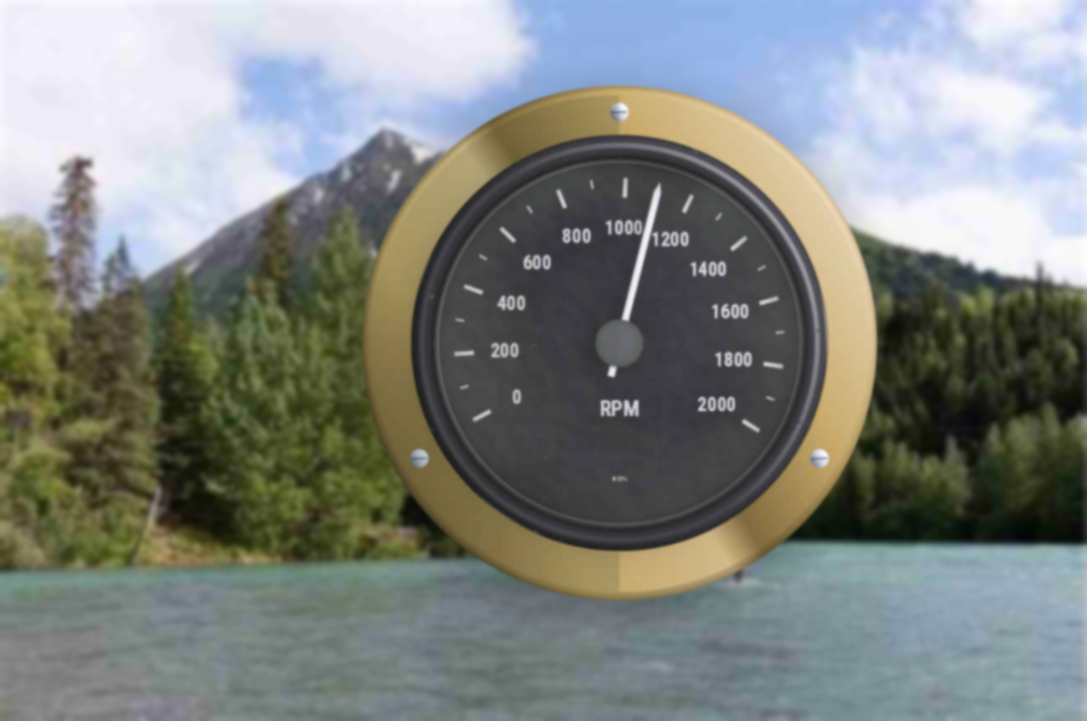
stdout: 1100
